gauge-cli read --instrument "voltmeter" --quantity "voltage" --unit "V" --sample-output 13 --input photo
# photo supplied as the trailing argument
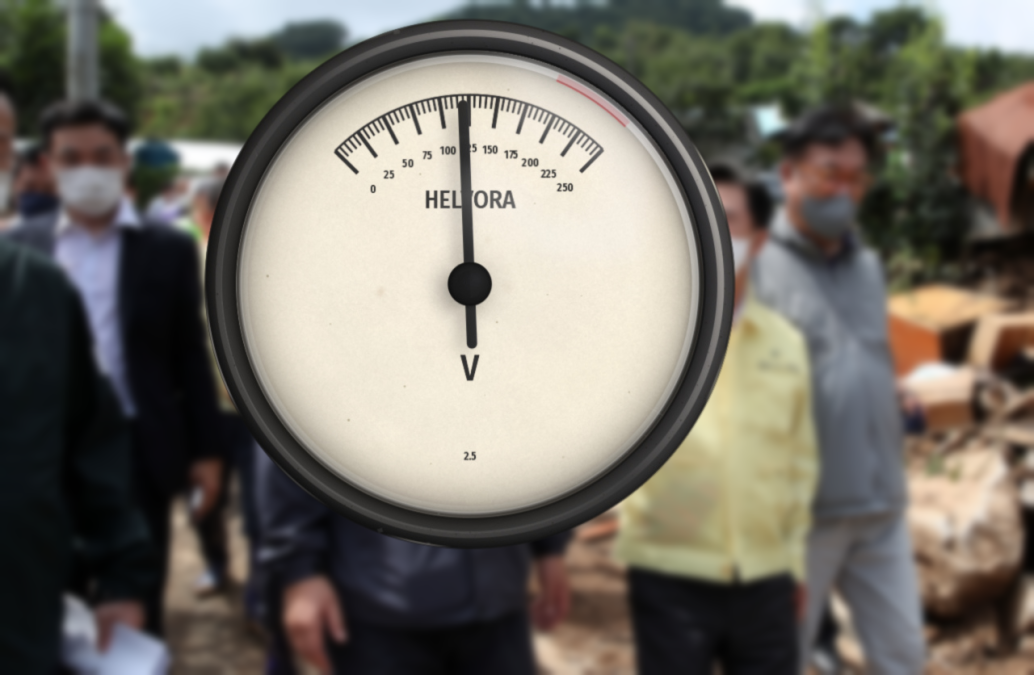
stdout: 120
